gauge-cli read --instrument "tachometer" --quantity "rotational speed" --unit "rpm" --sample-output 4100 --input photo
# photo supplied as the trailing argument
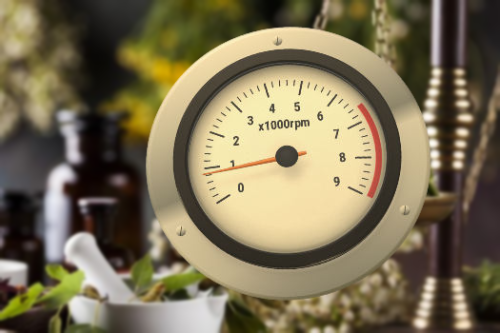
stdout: 800
